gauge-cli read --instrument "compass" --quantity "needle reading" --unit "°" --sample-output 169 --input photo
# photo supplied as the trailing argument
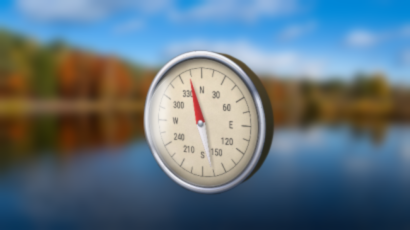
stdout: 345
